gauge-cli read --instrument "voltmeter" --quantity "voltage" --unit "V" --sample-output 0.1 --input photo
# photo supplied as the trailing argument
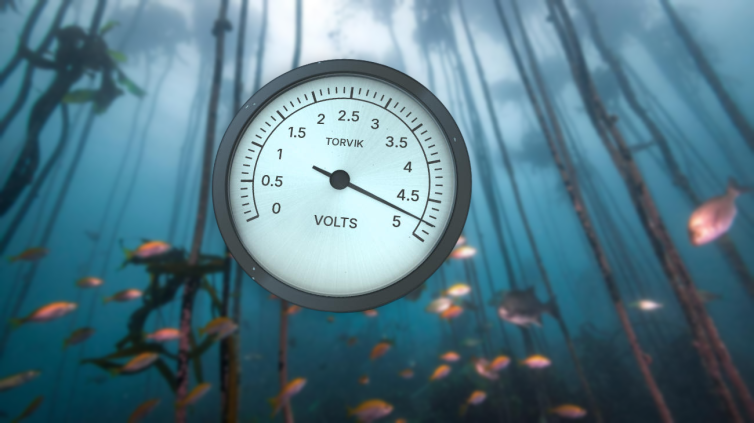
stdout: 4.8
